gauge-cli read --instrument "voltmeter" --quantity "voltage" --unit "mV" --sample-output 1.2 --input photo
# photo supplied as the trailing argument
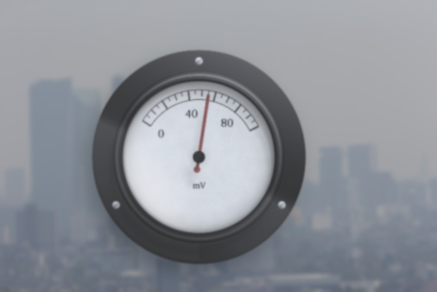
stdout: 55
